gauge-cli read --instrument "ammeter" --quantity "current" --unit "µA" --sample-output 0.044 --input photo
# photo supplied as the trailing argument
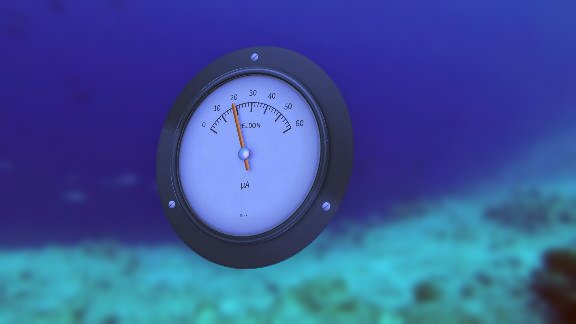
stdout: 20
